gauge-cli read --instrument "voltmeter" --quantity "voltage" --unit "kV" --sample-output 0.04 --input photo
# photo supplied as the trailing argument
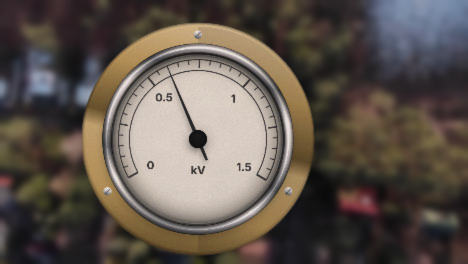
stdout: 0.6
